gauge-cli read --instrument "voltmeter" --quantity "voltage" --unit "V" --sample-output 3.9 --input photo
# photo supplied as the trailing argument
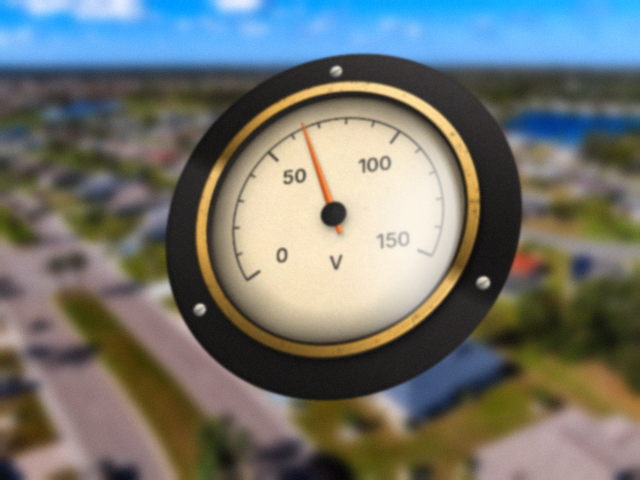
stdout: 65
